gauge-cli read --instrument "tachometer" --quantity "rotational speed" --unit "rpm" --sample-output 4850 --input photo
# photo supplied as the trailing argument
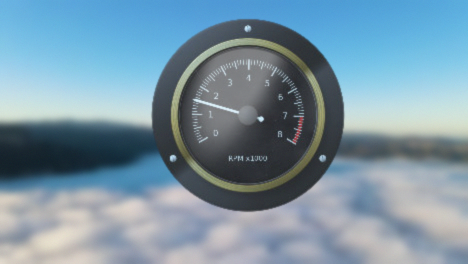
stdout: 1500
